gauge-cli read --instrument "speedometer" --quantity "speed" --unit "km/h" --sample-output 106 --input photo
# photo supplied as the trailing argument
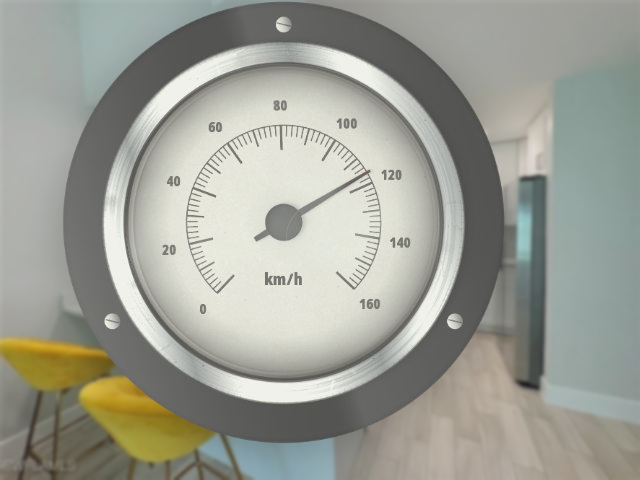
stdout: 116
